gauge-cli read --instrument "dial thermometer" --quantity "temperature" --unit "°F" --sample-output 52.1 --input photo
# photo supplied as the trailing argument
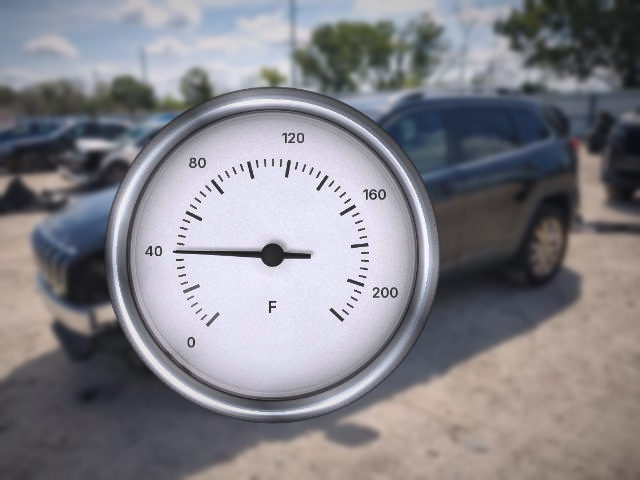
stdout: 40
